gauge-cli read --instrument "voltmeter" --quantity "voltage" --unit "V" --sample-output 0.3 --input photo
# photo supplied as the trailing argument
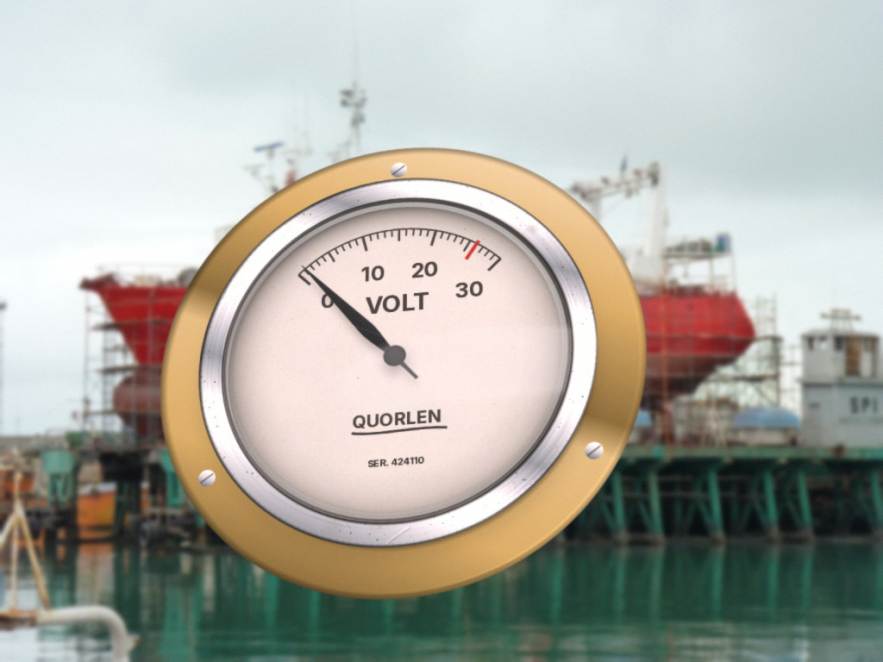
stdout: 1
